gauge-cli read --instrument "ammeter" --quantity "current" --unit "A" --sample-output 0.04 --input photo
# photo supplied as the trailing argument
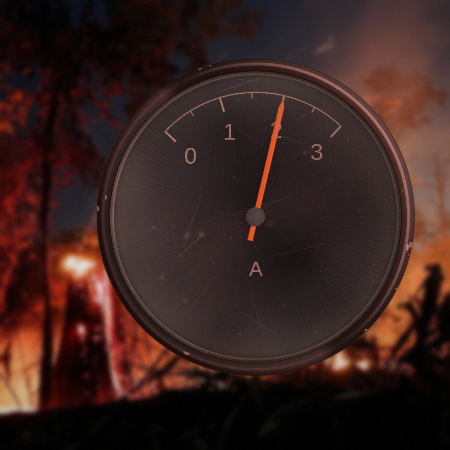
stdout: 2
